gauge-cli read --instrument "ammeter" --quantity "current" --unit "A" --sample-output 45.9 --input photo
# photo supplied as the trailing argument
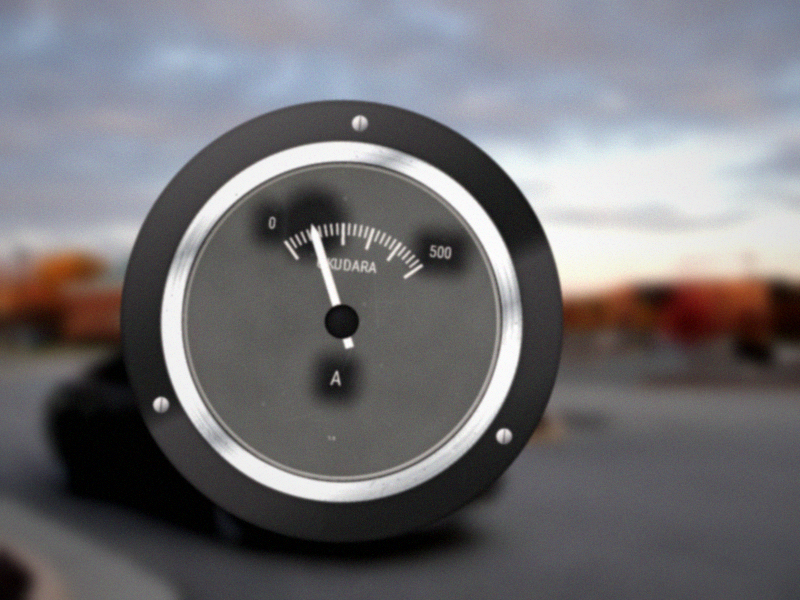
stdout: 100
